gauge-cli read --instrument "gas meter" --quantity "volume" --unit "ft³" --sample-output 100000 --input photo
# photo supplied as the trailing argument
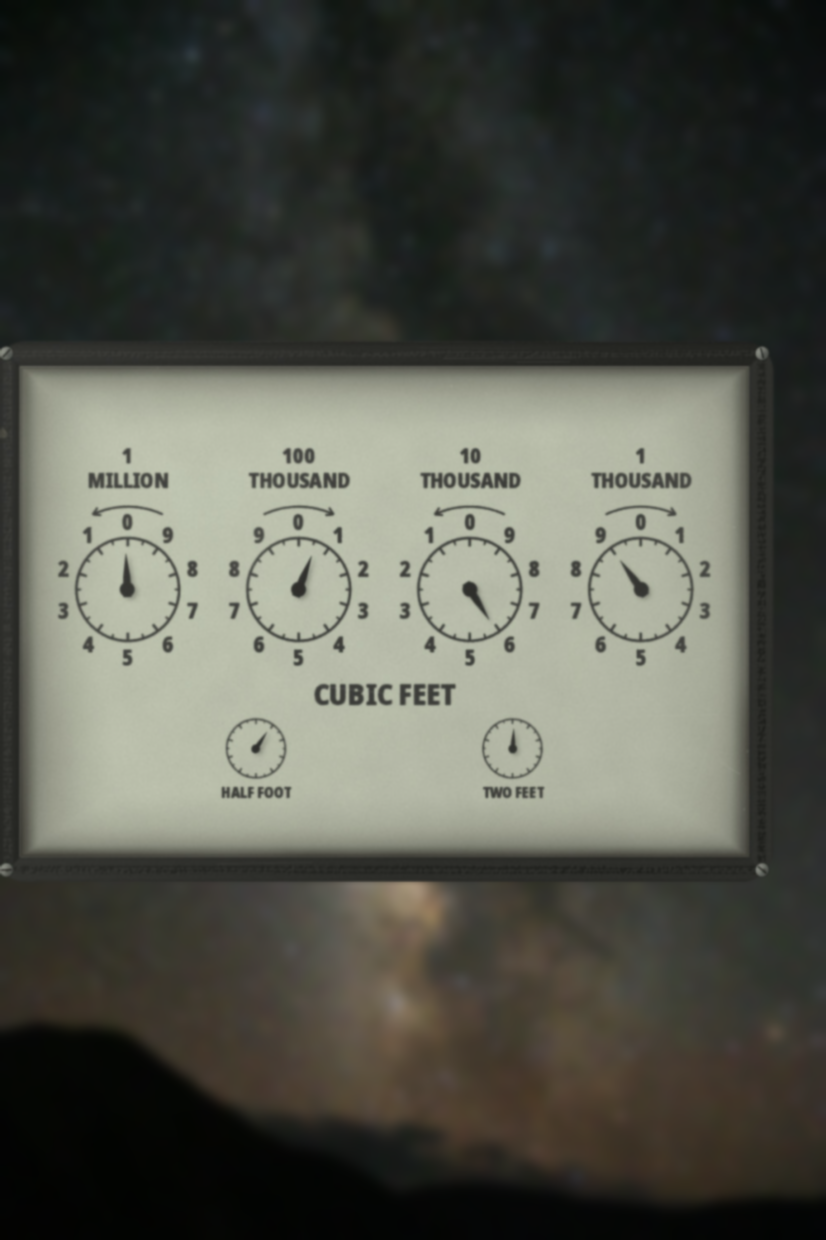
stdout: 5900
